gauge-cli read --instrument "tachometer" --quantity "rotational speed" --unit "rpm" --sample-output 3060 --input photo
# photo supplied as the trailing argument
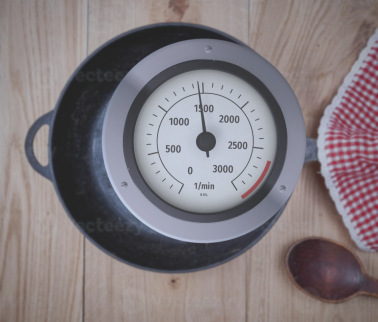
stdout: 1450
